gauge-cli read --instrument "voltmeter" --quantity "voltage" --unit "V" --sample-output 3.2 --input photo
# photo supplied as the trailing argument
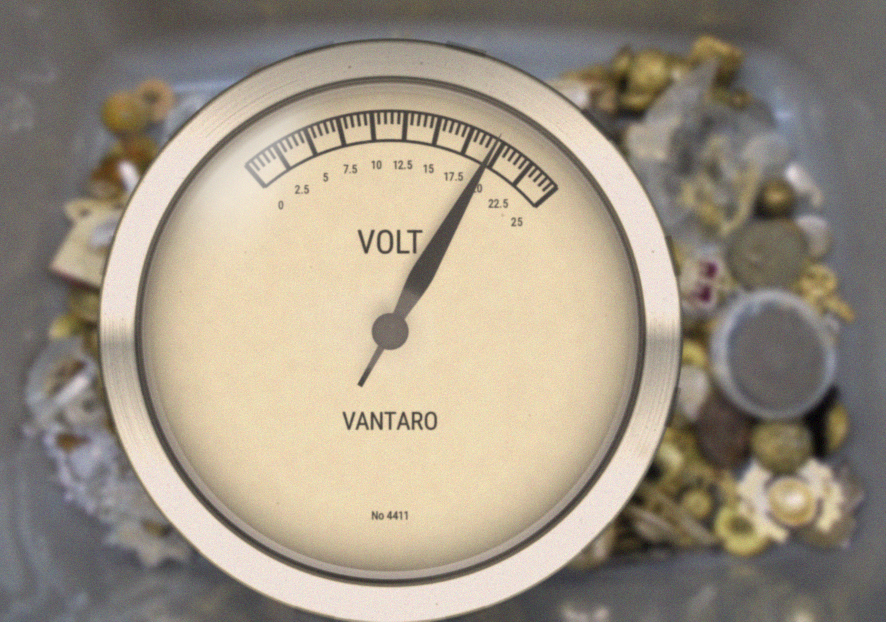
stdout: 19.5
